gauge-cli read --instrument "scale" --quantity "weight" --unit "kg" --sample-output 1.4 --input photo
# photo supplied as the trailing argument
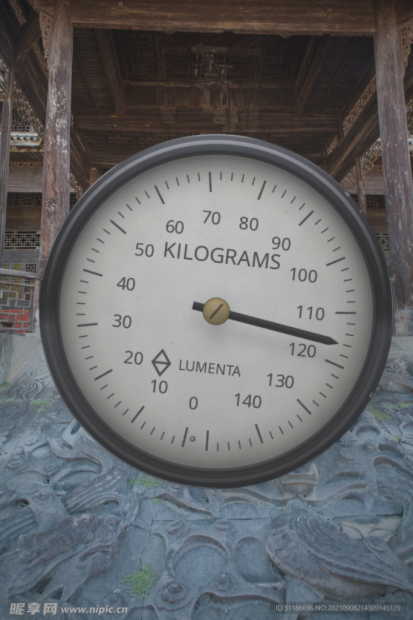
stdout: 116
